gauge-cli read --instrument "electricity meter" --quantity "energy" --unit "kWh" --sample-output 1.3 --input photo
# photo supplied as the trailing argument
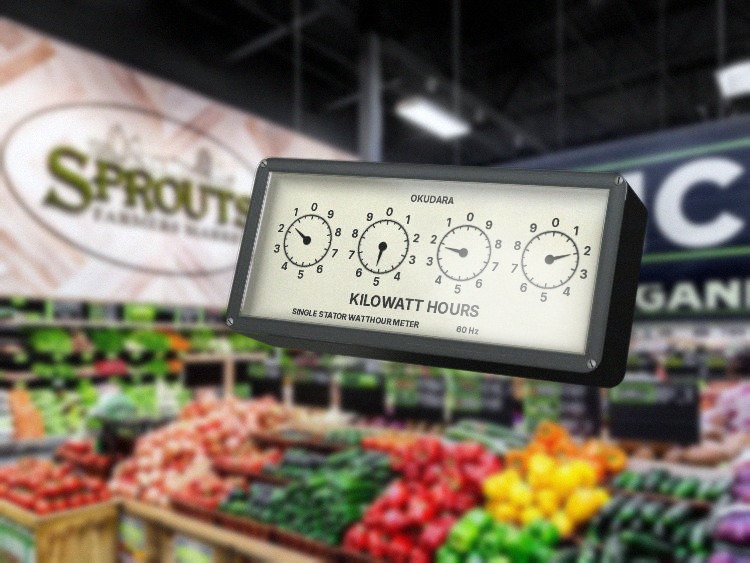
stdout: 1522
